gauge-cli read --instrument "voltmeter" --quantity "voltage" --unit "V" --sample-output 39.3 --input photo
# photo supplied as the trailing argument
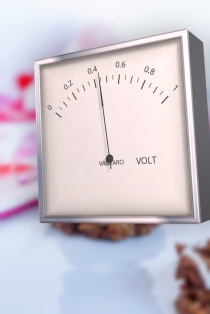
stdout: 0.45
